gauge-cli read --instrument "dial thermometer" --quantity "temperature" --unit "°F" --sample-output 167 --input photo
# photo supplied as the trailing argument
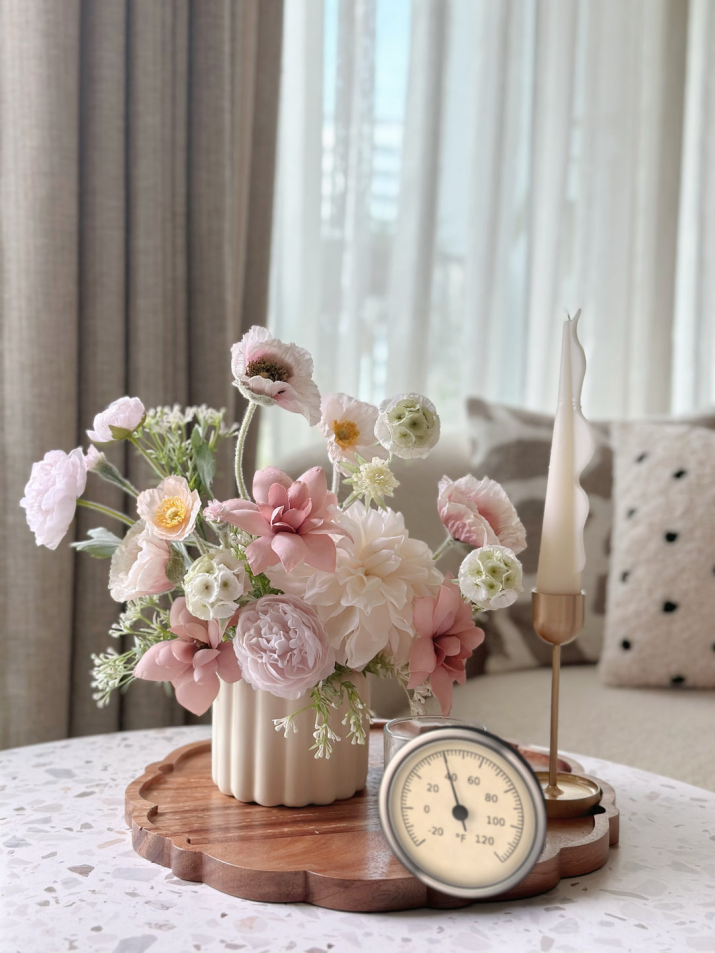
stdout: 40
